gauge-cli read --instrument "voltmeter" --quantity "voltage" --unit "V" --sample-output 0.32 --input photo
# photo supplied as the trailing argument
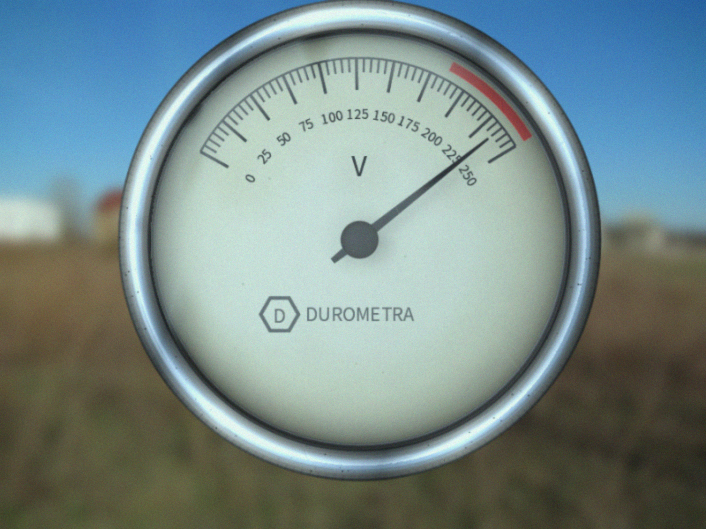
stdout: 235
